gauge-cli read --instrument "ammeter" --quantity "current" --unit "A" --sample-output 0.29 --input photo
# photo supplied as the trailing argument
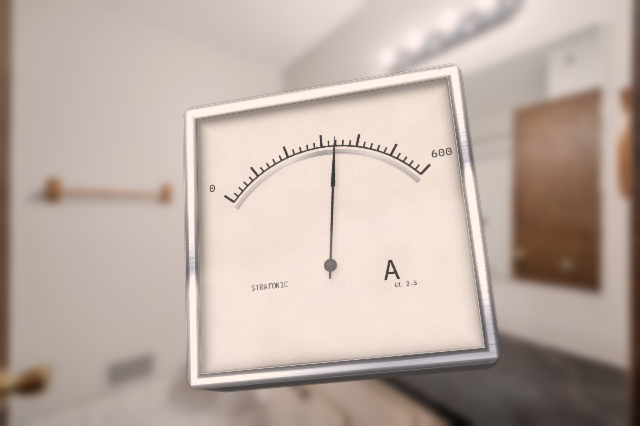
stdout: 340
